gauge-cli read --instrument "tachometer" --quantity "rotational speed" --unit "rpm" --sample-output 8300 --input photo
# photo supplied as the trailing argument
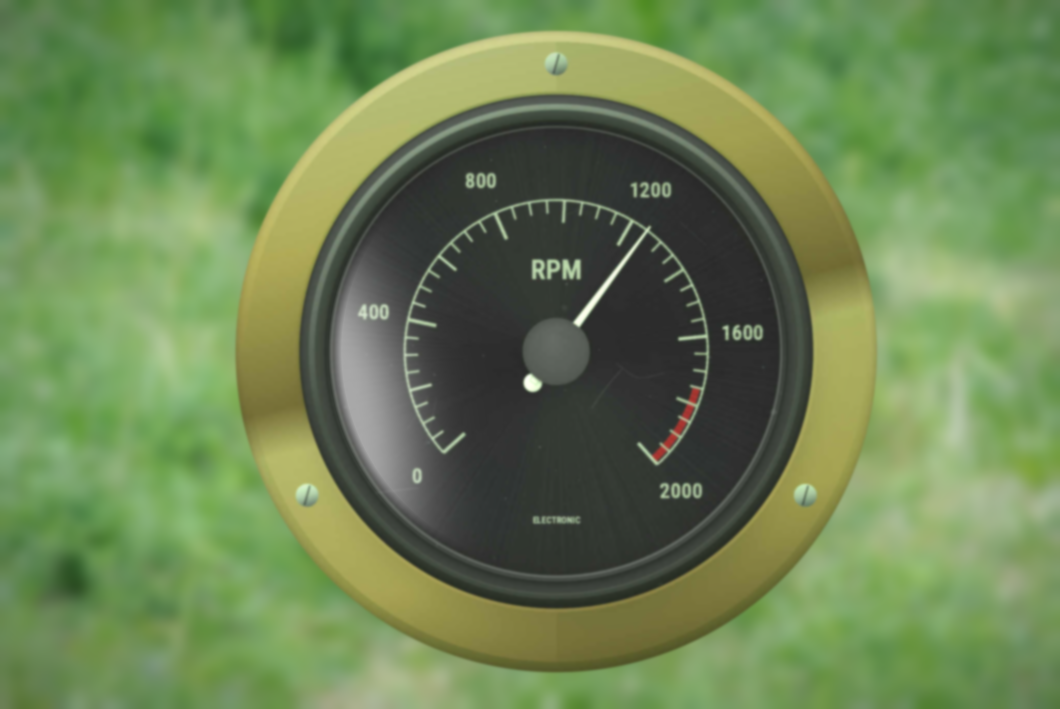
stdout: 1250
